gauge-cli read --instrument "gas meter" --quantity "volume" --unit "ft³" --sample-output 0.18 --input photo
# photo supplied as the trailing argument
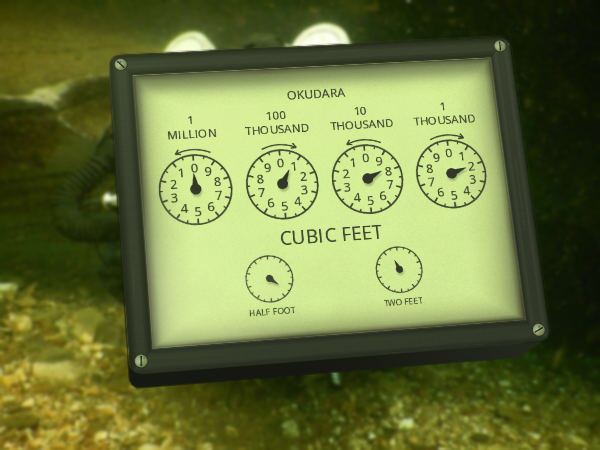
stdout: 8200
